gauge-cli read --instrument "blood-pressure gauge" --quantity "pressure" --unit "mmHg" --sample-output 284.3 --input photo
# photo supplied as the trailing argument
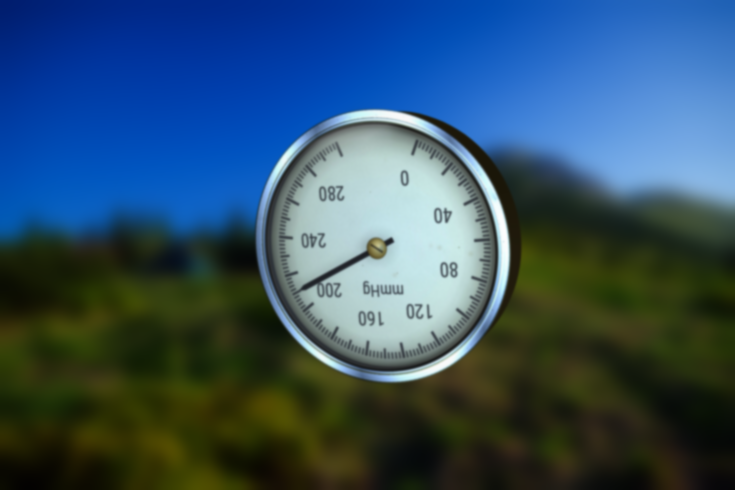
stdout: 210
